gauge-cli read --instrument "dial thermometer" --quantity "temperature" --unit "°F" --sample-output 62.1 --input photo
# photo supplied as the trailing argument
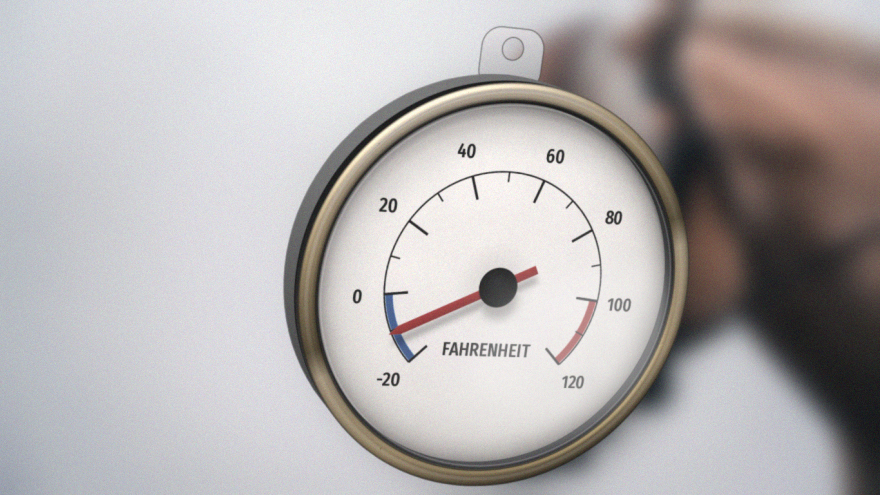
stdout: -10
